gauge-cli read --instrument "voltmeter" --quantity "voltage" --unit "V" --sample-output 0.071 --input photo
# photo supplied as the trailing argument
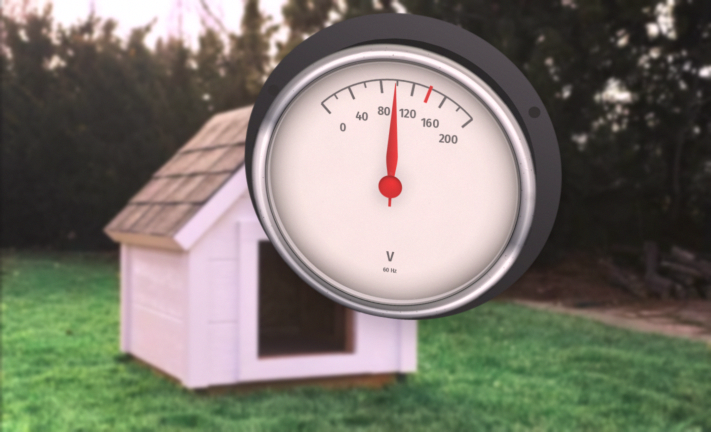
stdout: 100
